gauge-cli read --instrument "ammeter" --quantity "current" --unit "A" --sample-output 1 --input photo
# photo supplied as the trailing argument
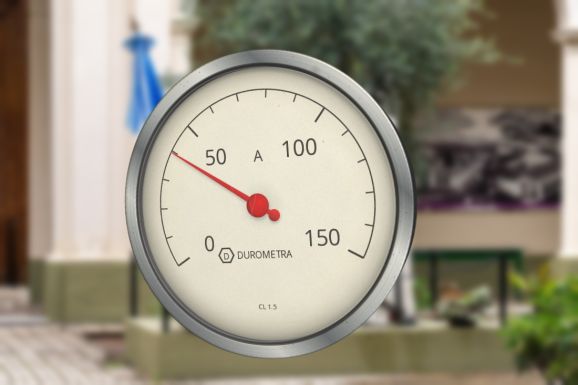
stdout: 40
